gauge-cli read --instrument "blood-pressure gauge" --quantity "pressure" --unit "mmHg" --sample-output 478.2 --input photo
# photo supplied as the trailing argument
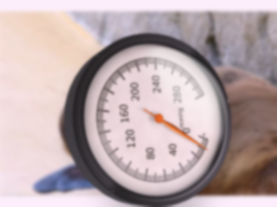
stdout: 10
